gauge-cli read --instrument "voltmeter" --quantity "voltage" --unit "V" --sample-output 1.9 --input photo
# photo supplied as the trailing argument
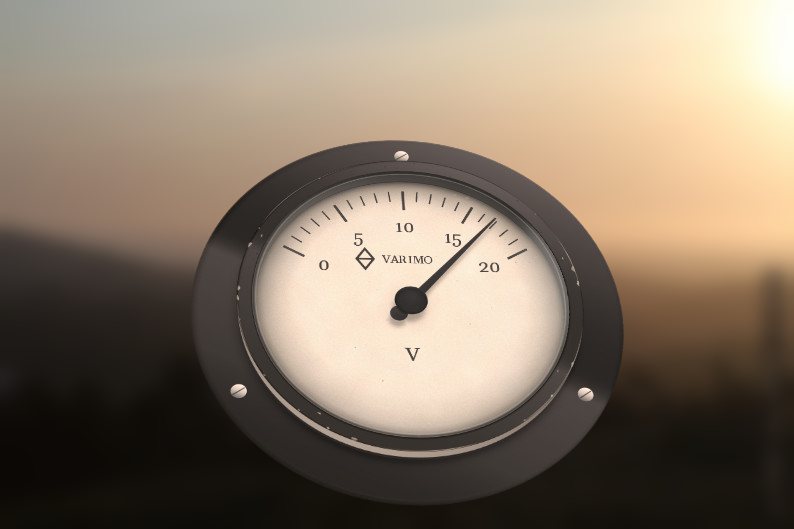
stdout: 17
